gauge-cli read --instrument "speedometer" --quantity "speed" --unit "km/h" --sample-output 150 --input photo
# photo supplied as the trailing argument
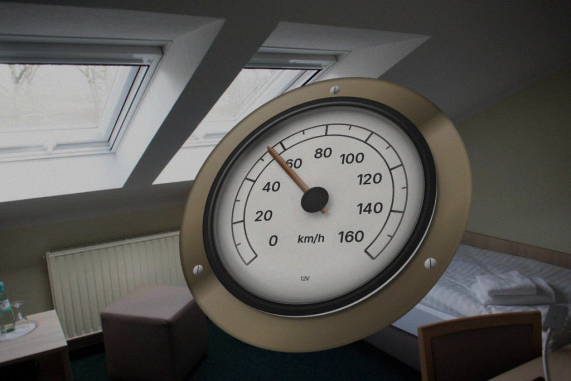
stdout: 55
